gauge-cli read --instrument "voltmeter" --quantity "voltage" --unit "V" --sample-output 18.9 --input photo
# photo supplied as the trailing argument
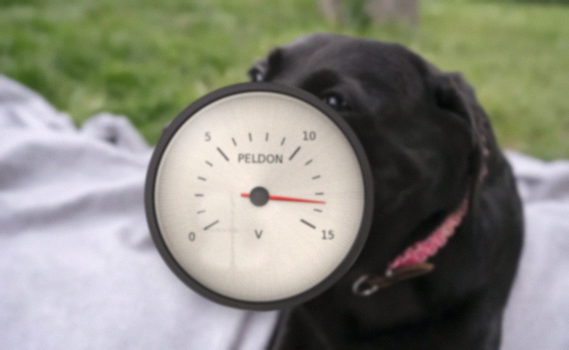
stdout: 13.5
